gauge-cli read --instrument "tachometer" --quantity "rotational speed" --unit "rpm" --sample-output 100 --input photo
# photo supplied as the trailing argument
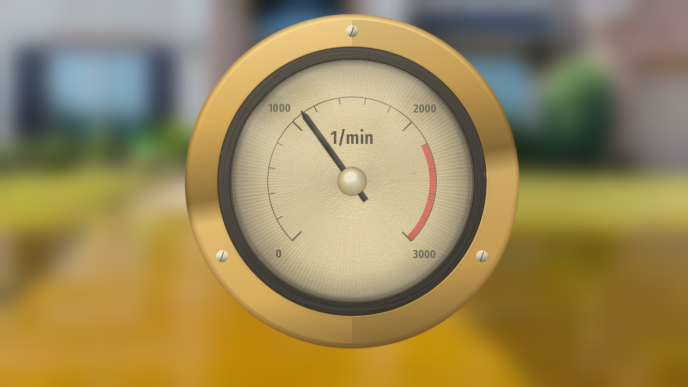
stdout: 1100
